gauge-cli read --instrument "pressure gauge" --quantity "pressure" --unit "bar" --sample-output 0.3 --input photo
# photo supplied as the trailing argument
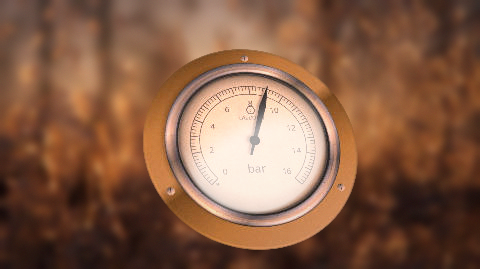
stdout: 9
